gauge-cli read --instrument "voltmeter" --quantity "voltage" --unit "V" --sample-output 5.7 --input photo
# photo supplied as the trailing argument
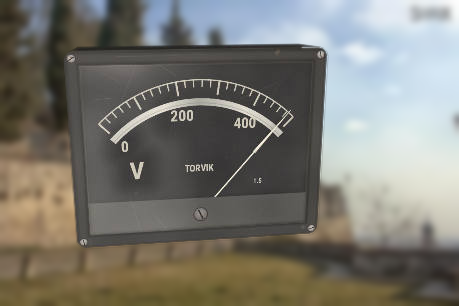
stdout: 480
